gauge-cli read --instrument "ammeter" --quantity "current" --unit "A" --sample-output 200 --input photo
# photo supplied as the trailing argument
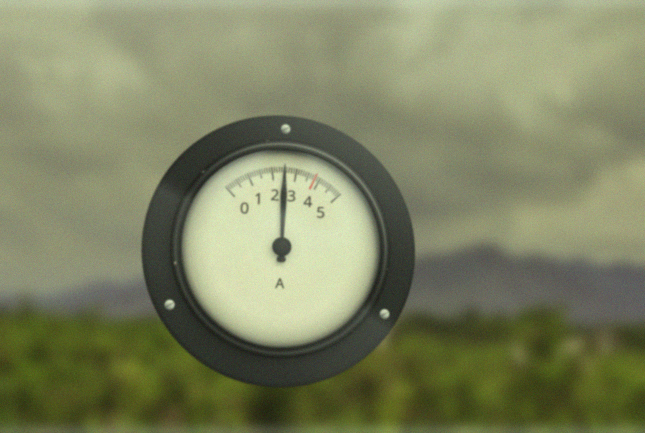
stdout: 2.5
